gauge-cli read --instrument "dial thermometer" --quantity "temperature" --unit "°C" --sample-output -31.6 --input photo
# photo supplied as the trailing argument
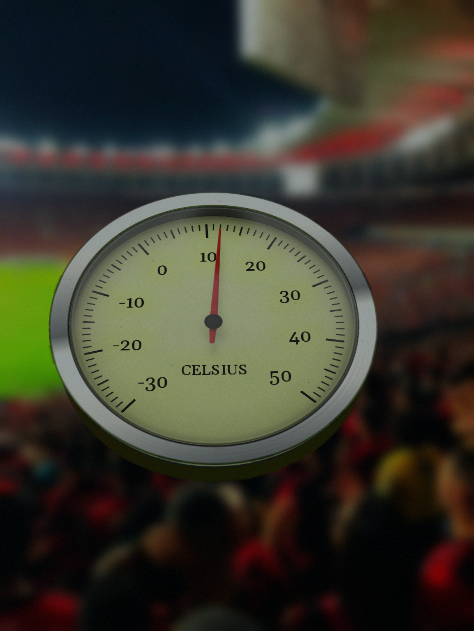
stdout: 12
